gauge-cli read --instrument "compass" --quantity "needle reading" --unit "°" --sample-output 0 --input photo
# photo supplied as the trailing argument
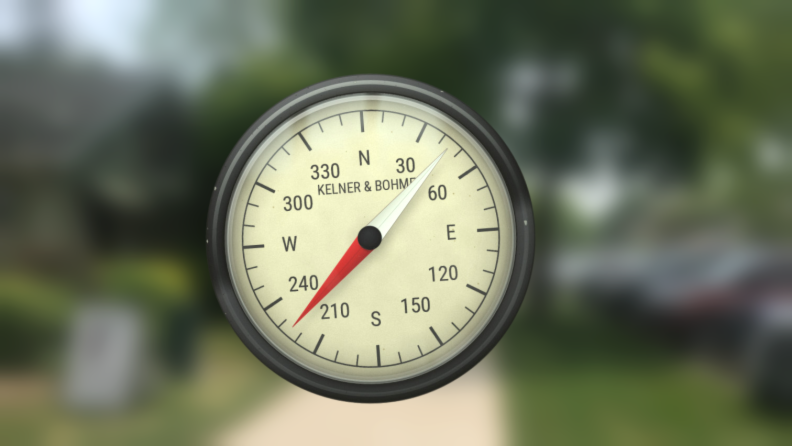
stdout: 225
